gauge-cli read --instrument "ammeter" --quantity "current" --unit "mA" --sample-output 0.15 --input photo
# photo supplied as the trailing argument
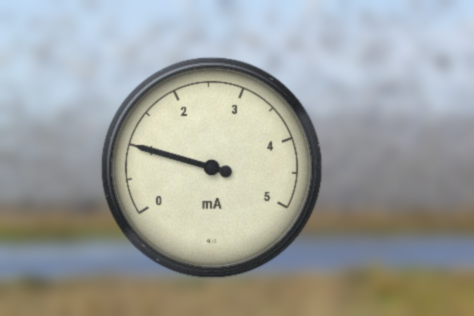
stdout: 1
